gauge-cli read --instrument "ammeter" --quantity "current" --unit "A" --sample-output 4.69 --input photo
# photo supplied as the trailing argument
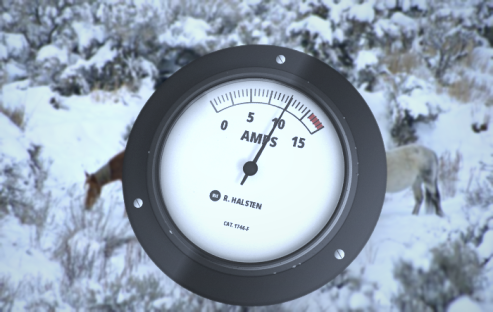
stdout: 10
